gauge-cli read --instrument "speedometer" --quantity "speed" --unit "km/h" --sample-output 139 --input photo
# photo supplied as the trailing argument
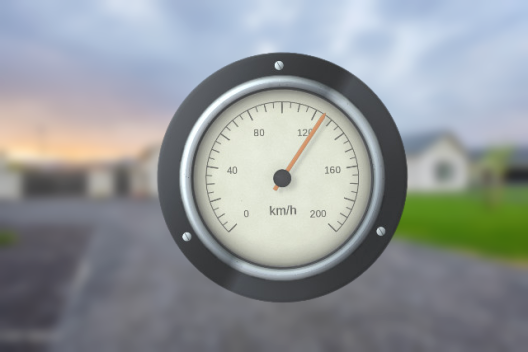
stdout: 125
